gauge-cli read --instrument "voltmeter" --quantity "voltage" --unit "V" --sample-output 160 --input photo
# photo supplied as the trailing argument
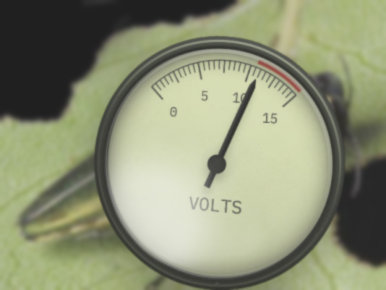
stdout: 11
